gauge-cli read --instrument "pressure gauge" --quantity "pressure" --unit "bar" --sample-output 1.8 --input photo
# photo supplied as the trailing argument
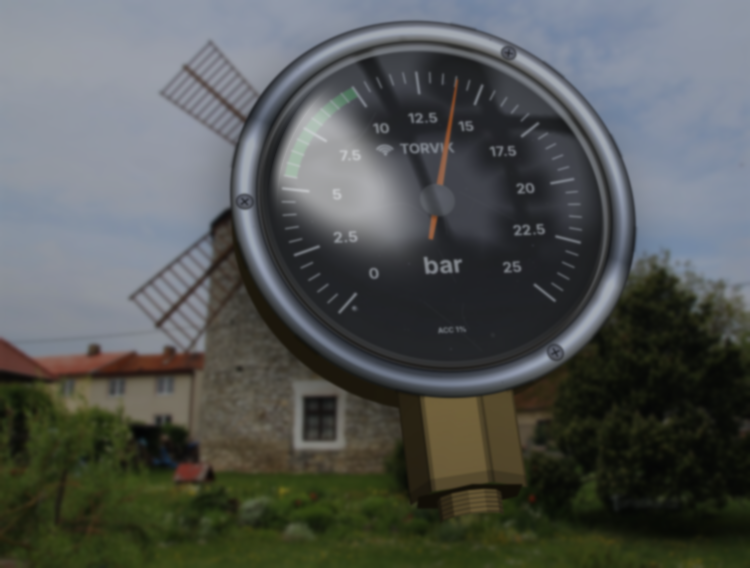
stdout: 14
